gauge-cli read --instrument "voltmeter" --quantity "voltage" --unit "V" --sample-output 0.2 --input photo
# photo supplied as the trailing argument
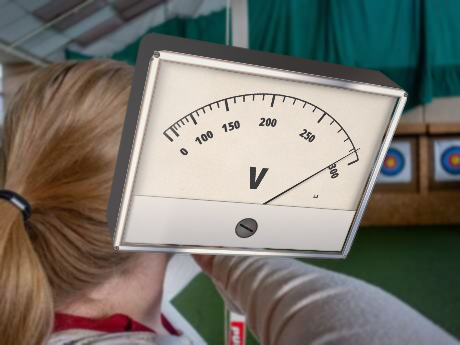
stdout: 290
